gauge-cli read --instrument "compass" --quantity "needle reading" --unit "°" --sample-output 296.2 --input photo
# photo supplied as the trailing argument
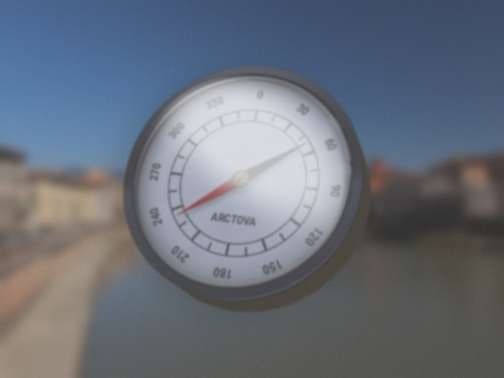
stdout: 232.5
